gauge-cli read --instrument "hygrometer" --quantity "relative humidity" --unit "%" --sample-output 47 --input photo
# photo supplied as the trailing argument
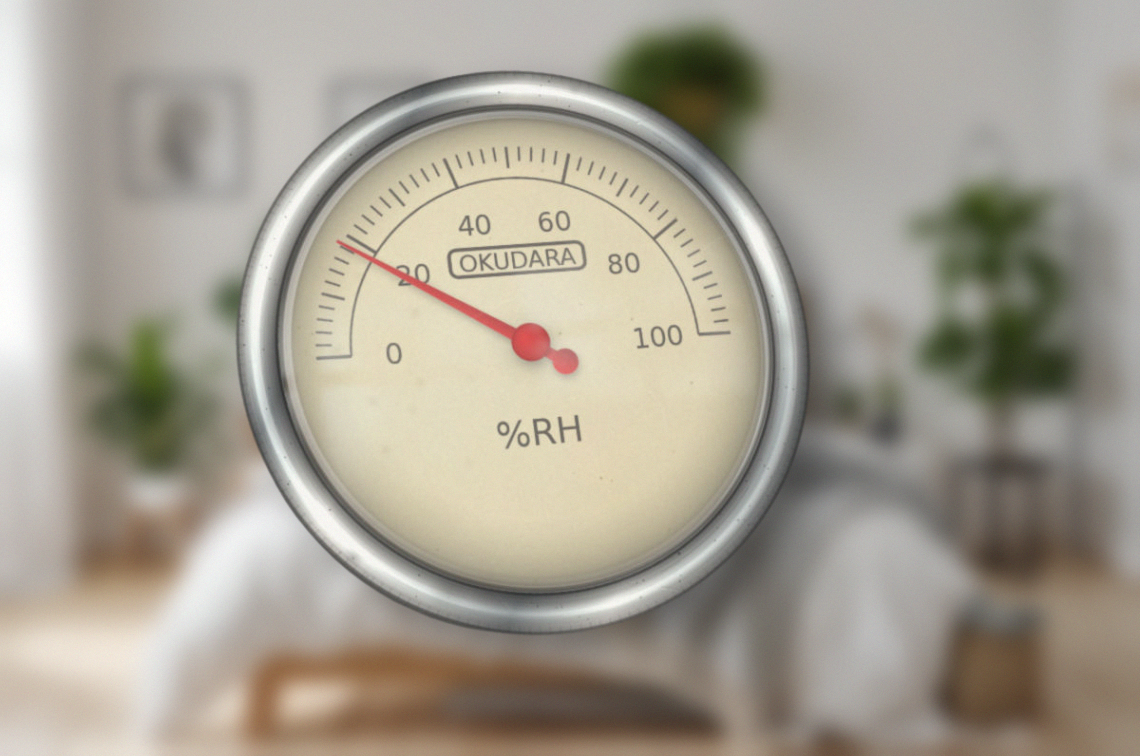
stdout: 18
